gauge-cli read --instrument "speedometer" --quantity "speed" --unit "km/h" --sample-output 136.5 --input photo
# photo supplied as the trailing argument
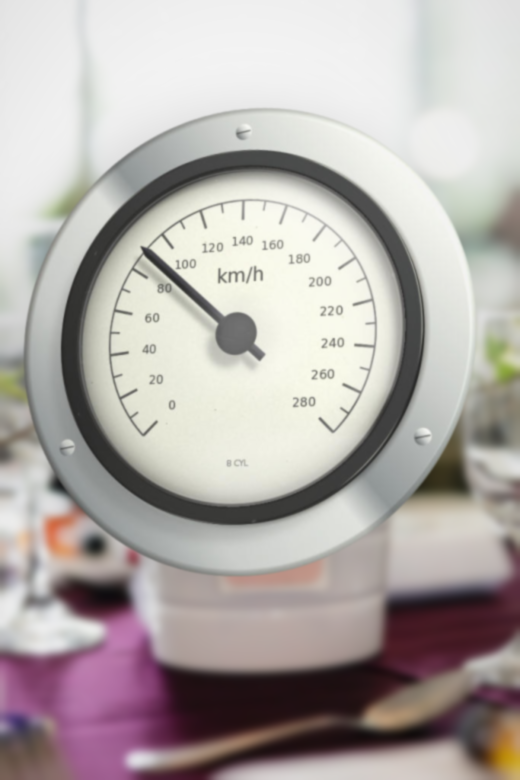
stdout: 90
